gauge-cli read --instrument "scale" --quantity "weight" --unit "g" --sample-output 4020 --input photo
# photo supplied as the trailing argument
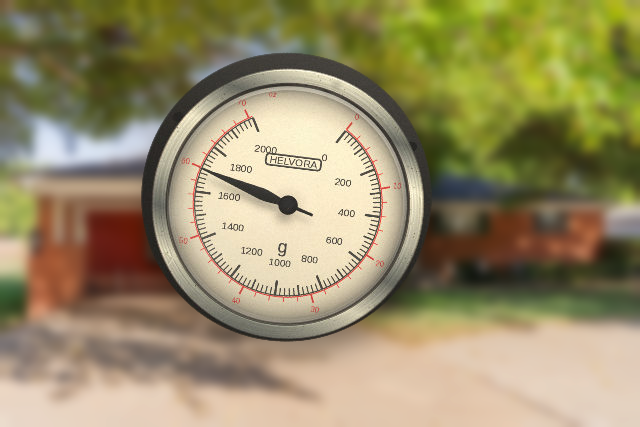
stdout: 1700
